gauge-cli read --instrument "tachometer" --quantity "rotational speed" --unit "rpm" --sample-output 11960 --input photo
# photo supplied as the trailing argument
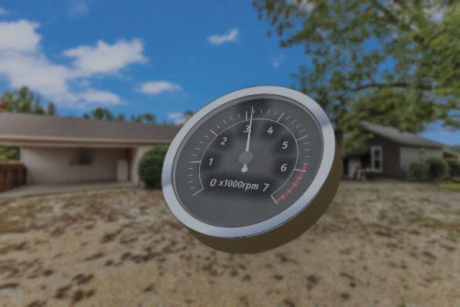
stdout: 3200
